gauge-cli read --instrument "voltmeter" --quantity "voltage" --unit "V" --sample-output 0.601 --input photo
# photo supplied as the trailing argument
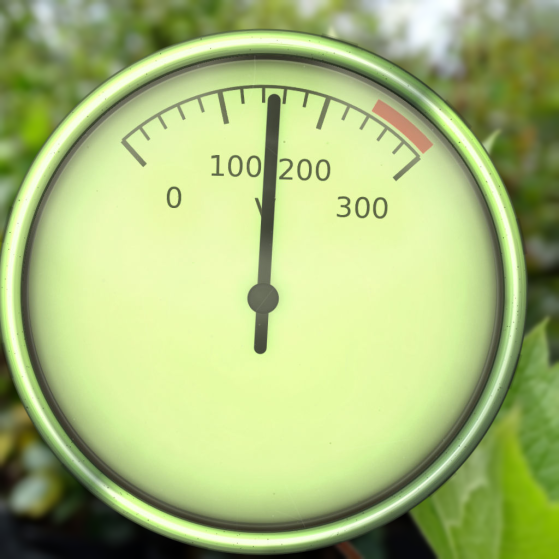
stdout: 150
